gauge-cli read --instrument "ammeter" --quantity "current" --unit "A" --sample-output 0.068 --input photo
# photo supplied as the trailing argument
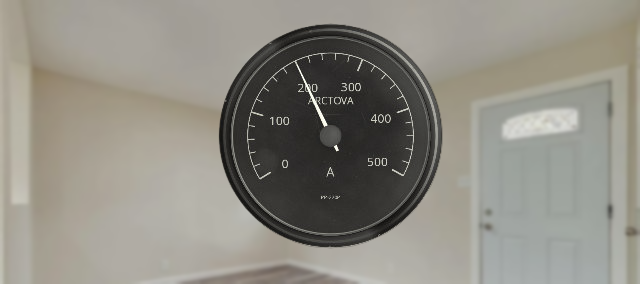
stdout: 200
